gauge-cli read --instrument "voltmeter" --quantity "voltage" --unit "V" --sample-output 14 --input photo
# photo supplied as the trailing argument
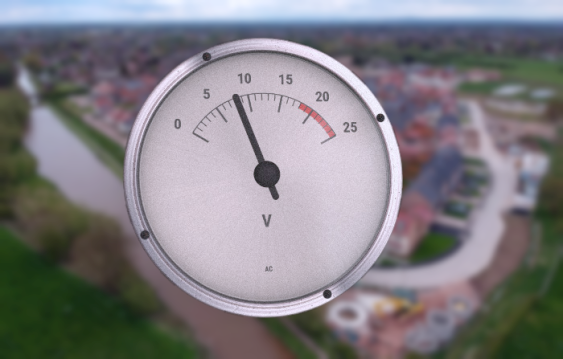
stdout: 8
